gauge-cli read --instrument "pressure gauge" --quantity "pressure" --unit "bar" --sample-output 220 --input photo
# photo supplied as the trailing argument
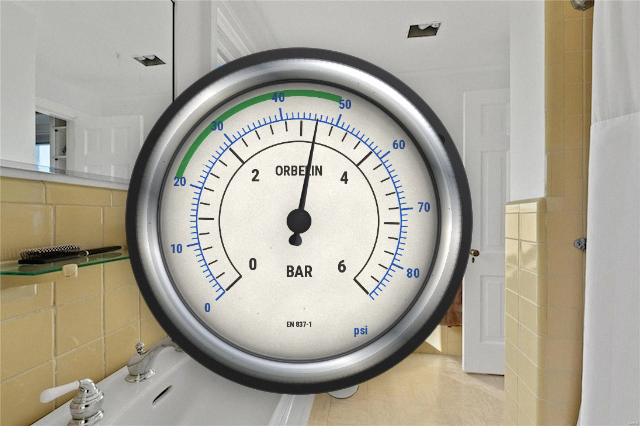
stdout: 3.2
